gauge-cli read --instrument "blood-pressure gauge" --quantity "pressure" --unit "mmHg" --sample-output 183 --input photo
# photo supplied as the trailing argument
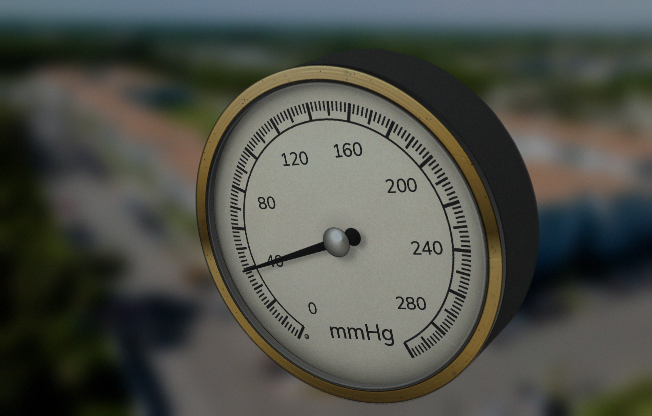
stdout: 40
